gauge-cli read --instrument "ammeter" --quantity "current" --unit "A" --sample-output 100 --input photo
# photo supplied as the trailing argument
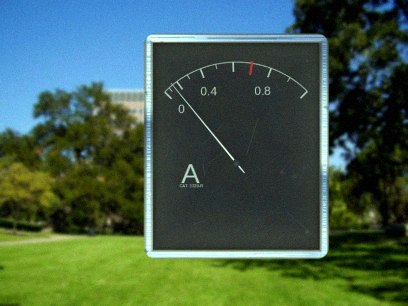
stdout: 0.15
